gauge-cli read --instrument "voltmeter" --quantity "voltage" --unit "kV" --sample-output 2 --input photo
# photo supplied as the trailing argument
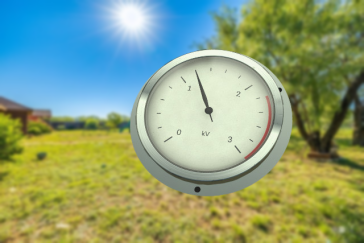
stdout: 1.2
